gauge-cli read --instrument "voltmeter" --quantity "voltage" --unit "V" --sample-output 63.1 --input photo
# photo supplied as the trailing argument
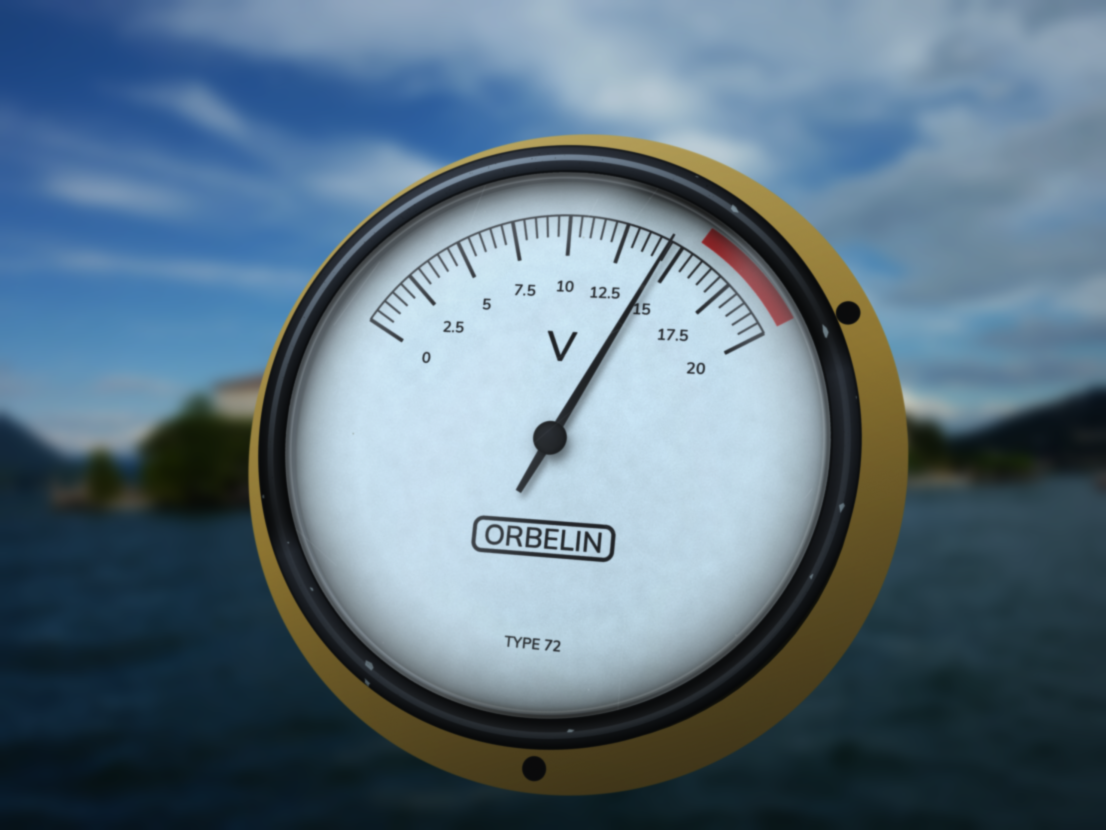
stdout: 14.5
